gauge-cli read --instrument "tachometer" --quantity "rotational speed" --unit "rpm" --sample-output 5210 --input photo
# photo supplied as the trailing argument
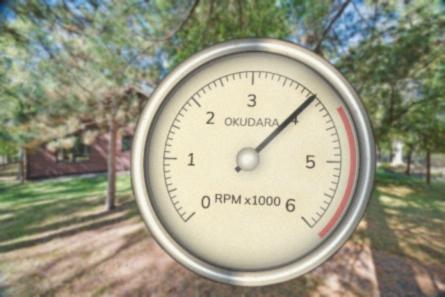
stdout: 4000
